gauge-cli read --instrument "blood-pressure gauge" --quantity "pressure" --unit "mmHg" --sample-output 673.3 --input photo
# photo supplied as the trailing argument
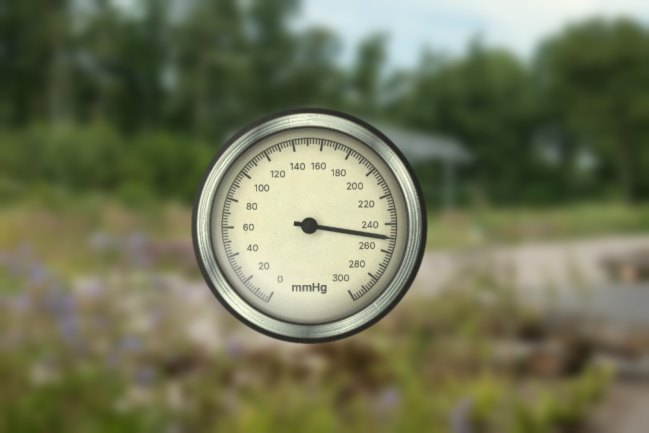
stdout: 250
